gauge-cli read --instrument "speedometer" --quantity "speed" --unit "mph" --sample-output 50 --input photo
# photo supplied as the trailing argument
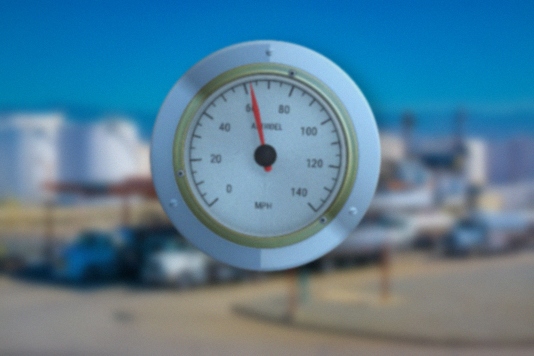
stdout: 62.5
